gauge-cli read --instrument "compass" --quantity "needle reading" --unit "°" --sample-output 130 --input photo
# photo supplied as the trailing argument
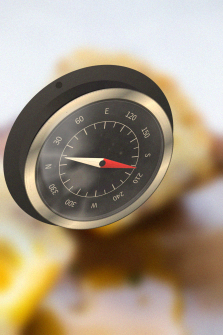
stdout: 195
